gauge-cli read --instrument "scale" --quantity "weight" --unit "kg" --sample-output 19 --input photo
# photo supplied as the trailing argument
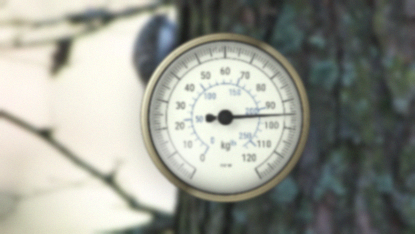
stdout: 95
